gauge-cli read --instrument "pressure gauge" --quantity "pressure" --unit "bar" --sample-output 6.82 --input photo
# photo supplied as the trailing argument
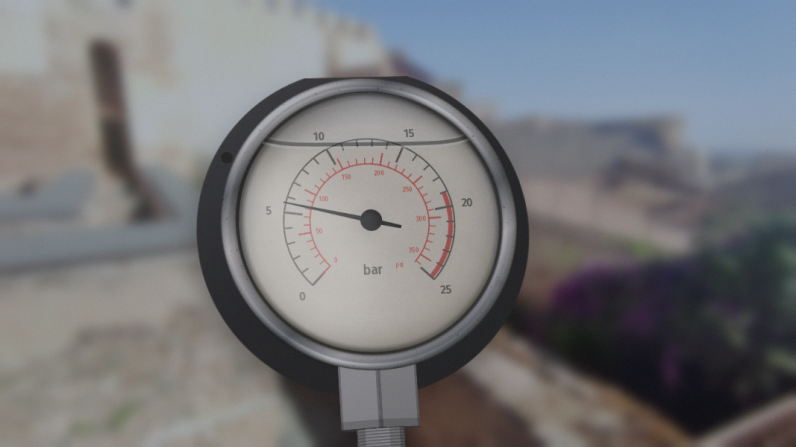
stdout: 5.5
